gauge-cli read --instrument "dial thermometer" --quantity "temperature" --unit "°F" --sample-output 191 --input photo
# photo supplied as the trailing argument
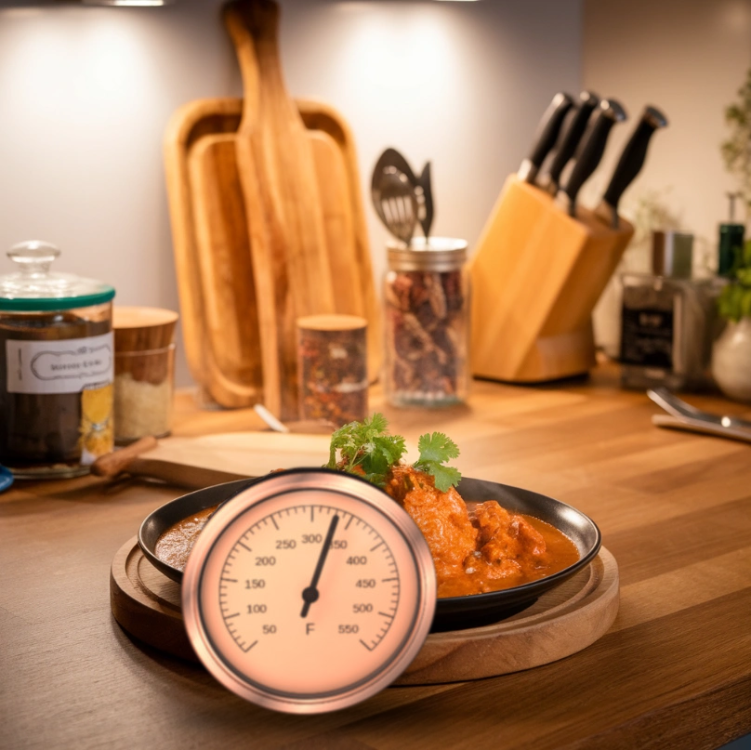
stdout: 330
